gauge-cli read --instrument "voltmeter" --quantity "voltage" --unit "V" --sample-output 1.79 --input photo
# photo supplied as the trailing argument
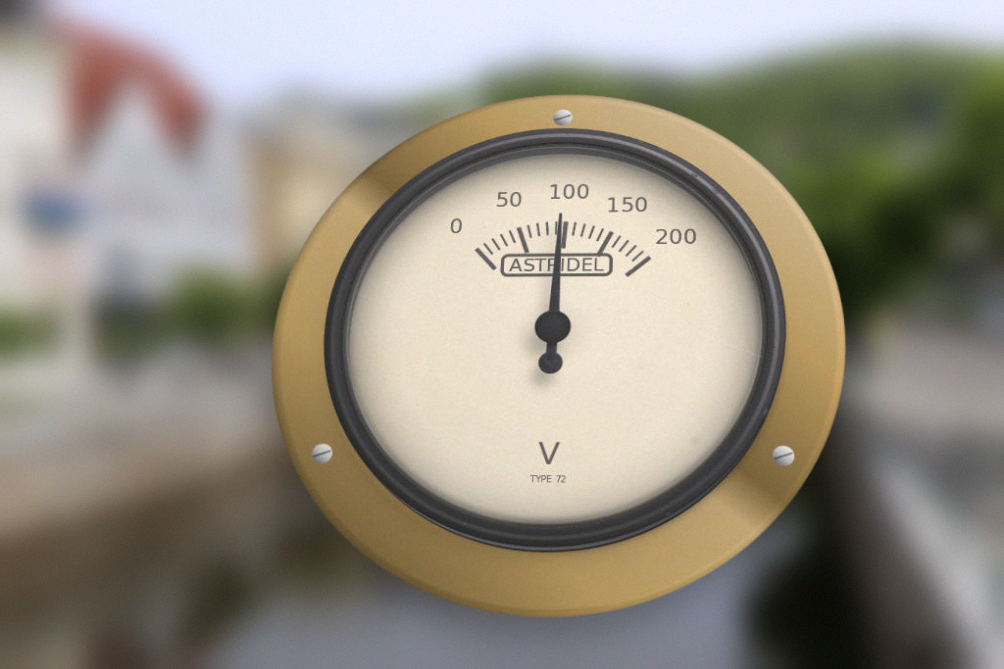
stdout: 95
